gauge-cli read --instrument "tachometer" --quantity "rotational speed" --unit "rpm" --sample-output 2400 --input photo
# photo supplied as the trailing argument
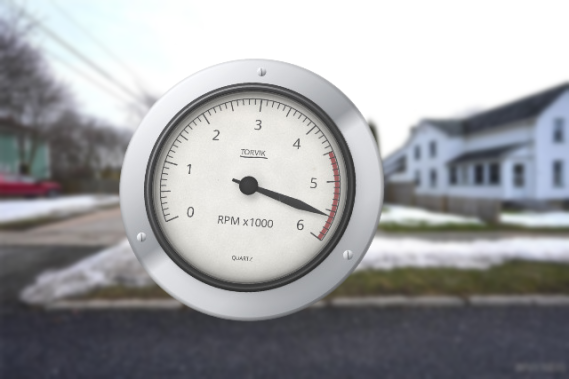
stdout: 5600
